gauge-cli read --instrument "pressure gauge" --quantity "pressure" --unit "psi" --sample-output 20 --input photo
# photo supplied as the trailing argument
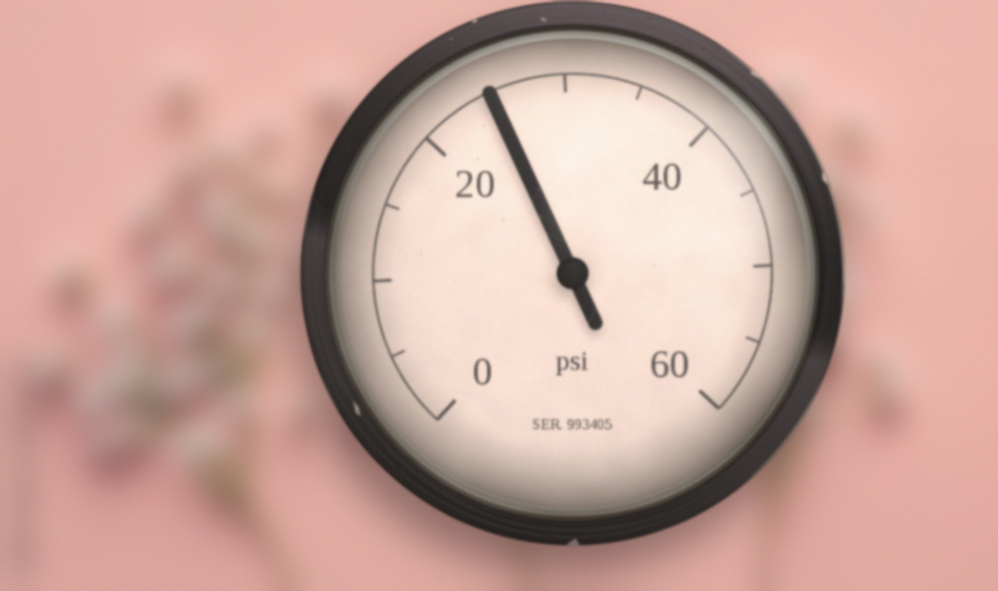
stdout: 25
